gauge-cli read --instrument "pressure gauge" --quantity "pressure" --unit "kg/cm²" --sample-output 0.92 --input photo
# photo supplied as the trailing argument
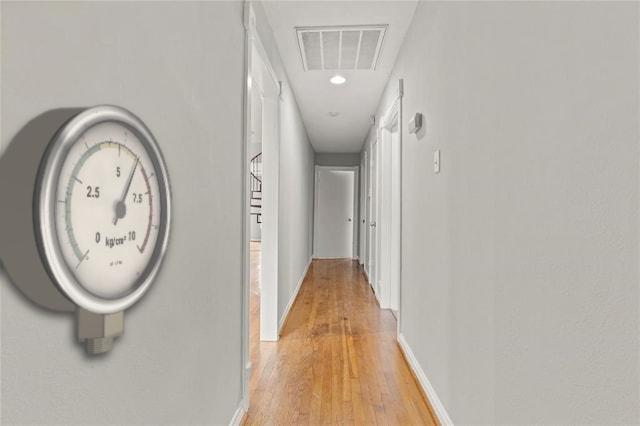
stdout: 6
